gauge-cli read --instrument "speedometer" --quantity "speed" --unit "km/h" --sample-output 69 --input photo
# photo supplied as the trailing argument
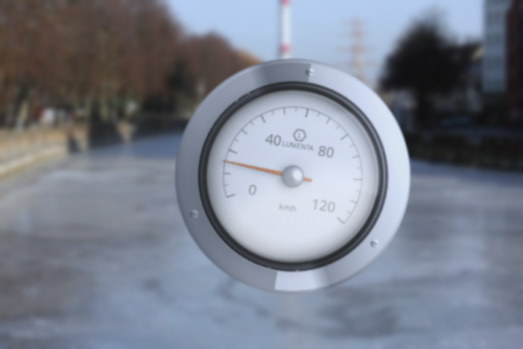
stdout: 15
